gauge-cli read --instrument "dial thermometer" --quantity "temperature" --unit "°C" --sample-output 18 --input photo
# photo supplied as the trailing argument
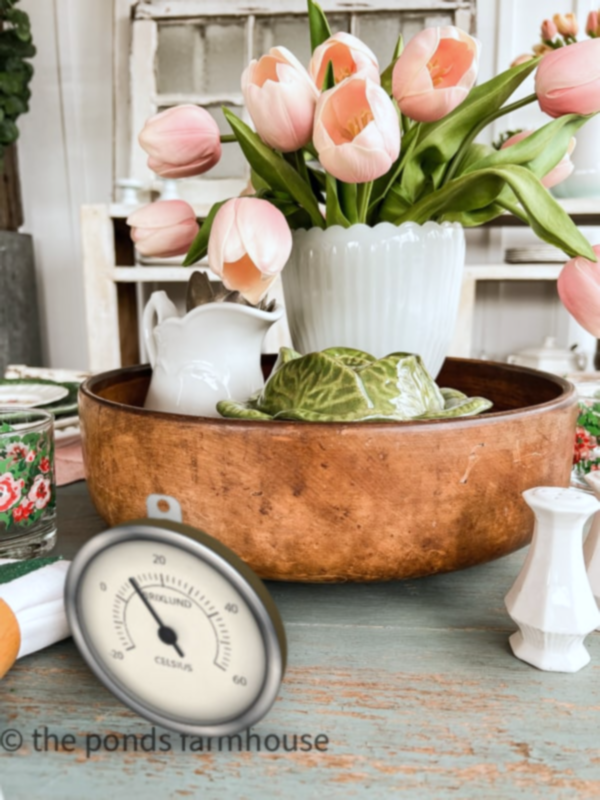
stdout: 10
